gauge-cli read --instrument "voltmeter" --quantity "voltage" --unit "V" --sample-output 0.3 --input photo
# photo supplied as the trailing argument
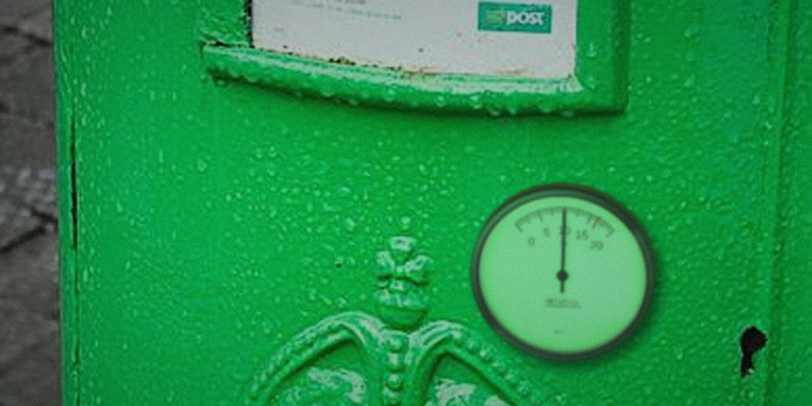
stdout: 10
